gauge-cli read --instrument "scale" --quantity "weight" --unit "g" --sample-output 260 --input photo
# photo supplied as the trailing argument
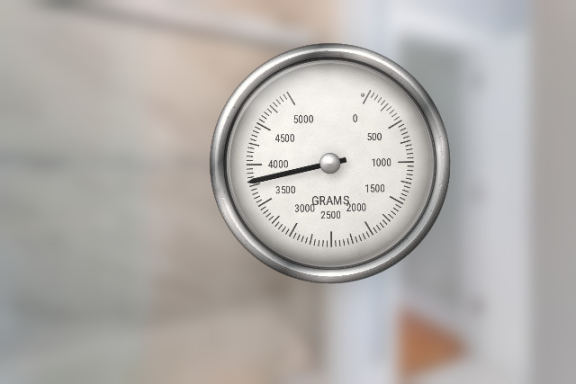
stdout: 3800
